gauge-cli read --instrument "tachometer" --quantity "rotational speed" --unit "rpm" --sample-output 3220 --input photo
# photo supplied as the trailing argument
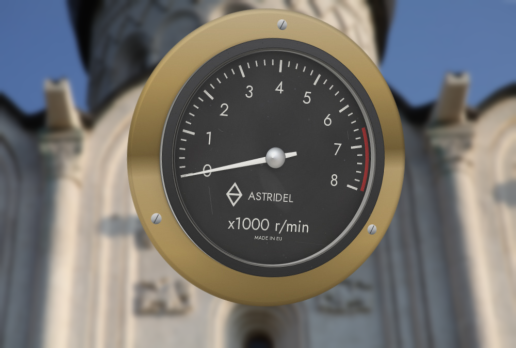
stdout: 0
